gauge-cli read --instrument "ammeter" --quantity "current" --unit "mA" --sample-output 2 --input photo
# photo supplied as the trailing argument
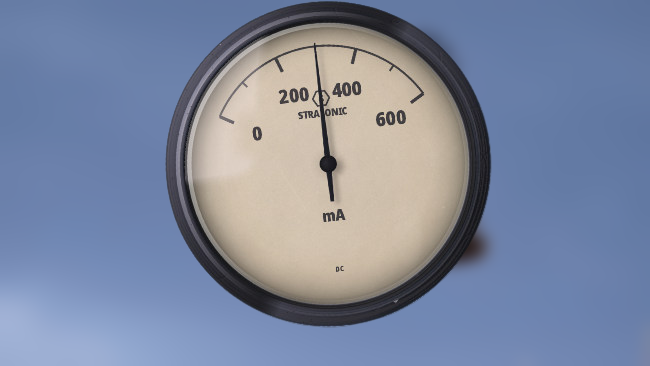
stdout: 300
